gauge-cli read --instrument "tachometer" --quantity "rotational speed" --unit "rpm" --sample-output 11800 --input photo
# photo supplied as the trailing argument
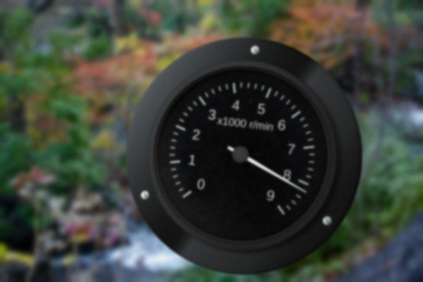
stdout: 8200
